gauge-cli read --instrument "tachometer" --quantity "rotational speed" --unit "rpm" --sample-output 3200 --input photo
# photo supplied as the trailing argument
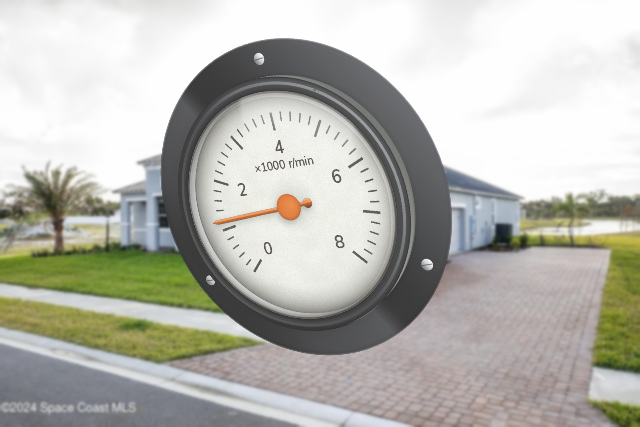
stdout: 1200
